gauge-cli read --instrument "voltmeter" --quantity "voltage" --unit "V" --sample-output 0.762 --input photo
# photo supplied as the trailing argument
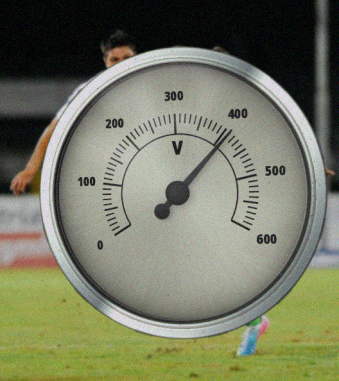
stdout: 410
